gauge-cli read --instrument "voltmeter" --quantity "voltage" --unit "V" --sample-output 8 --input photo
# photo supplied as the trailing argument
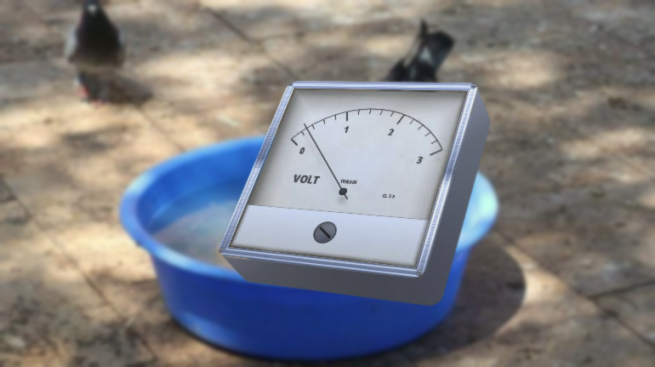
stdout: 0.3
